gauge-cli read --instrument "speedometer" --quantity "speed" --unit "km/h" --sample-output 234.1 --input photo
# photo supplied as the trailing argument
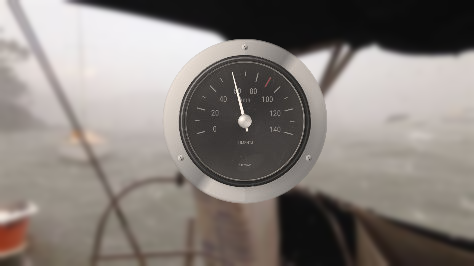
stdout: 60
